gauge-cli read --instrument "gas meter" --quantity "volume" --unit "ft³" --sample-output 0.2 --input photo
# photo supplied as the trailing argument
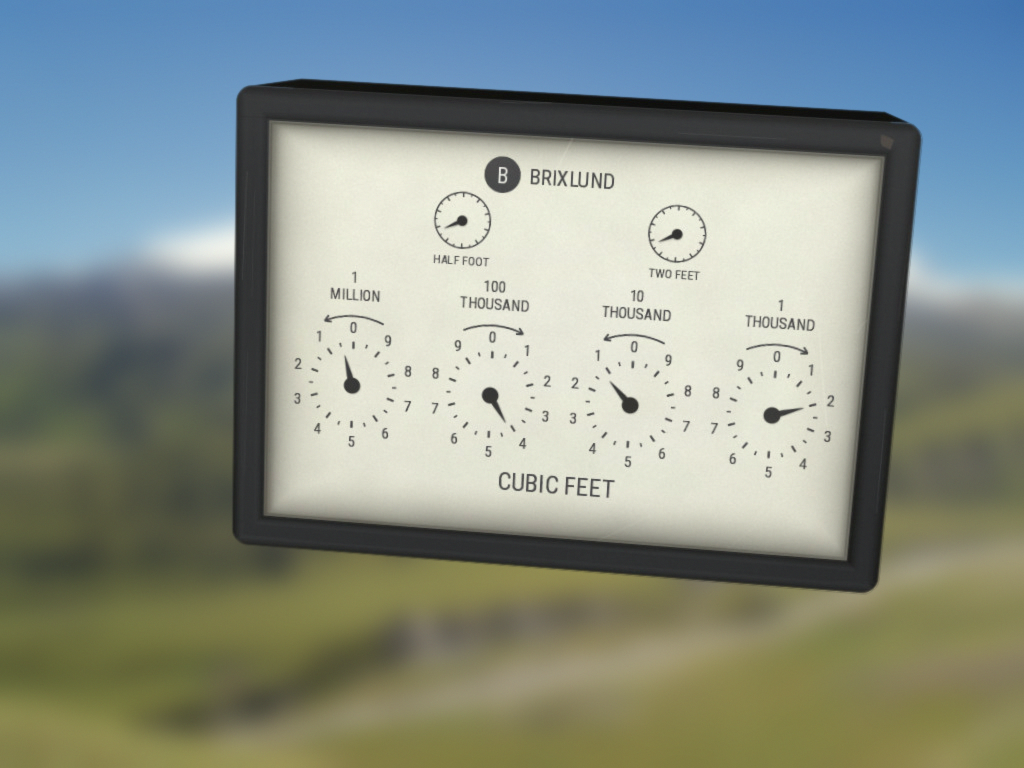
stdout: 41200
